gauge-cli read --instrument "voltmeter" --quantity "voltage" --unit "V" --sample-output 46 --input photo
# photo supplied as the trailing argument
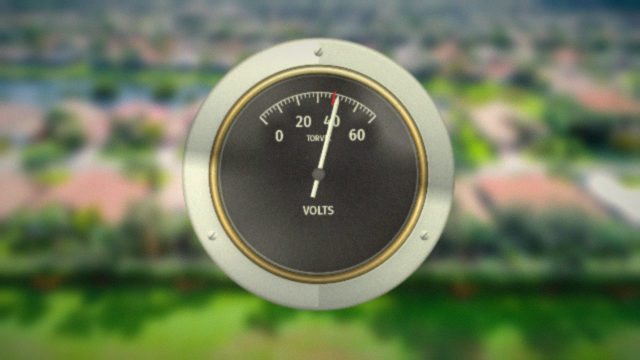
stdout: 40
